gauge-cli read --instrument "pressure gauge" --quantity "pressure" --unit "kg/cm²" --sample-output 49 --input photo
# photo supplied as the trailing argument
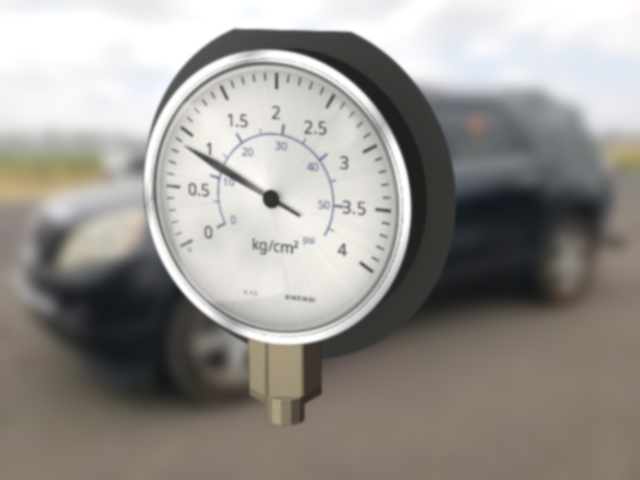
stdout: 0.9
